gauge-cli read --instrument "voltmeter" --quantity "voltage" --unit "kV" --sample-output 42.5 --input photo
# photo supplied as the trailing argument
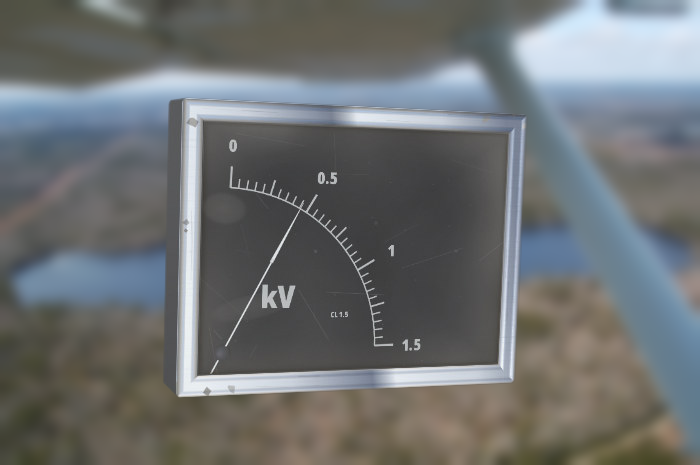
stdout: 0.45
